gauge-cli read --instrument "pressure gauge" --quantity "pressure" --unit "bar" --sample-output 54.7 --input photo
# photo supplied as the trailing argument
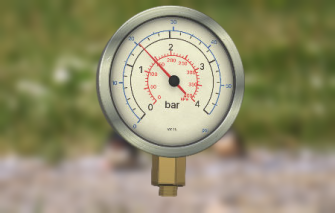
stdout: 1.4
